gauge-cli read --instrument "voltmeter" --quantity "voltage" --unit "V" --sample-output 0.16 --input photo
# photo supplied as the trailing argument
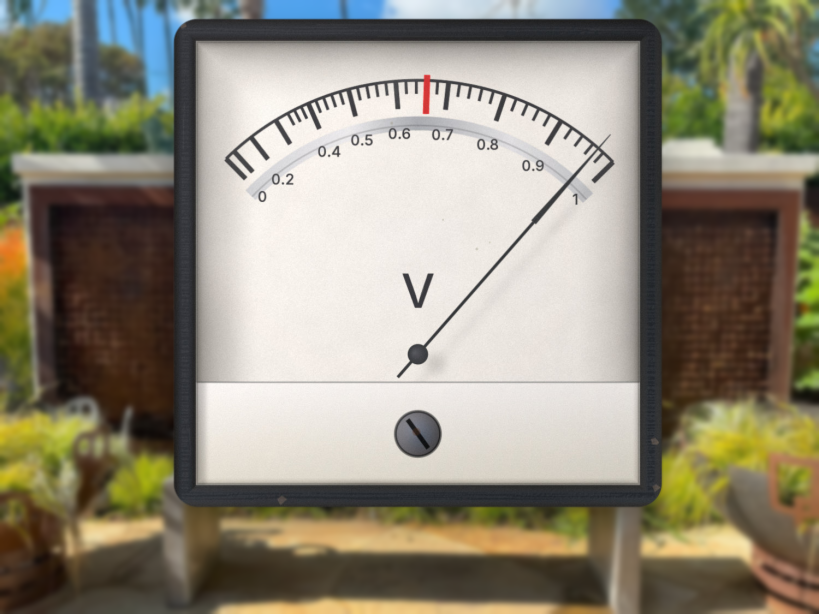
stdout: 0.97
